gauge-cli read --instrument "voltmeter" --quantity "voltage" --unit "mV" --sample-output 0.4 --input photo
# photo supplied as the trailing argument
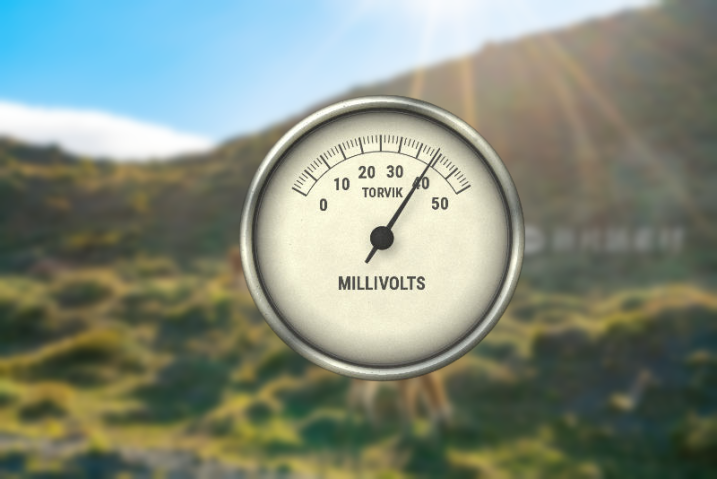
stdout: 39
